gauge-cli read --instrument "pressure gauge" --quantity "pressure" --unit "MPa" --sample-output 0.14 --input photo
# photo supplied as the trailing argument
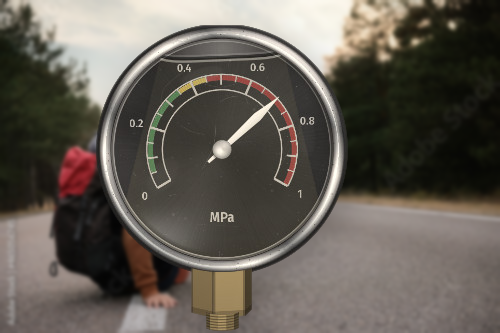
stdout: 0.7
